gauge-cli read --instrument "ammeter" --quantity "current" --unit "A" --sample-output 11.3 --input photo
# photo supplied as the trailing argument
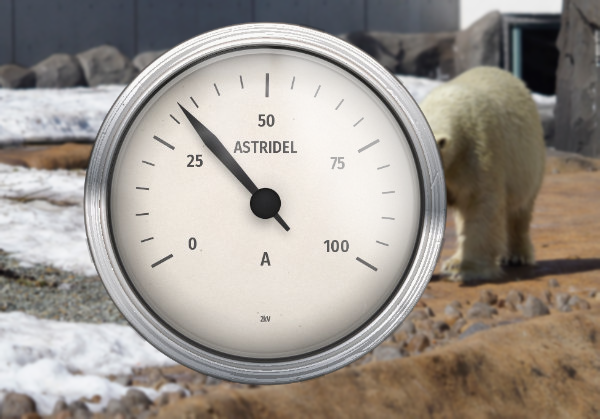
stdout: 32.5
